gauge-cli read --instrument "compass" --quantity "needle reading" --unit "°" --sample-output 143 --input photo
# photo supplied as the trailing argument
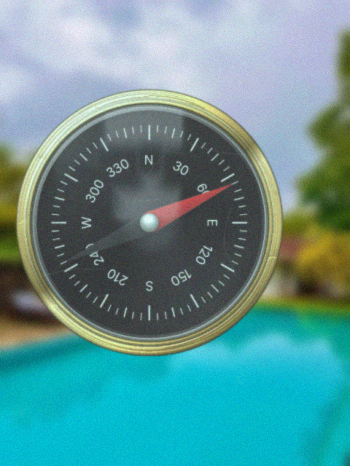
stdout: 65
